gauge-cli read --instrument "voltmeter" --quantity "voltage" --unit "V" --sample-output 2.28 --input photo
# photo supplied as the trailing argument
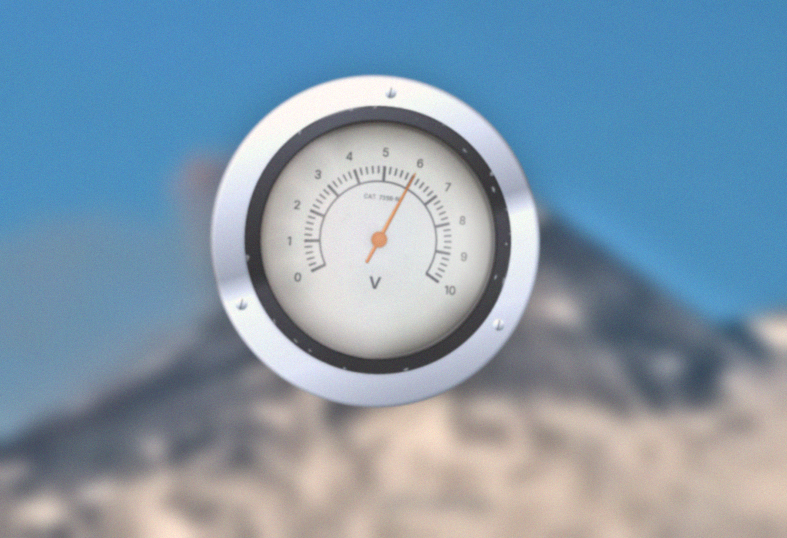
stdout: 6
